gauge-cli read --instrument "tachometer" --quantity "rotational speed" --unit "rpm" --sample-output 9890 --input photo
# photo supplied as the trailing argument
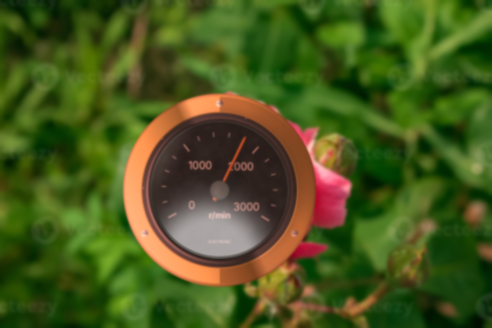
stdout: 1800
